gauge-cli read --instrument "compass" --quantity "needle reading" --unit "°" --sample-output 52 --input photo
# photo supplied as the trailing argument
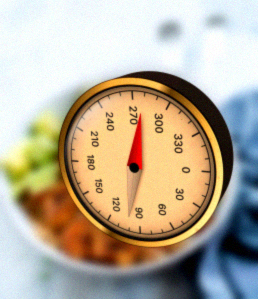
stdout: 280
